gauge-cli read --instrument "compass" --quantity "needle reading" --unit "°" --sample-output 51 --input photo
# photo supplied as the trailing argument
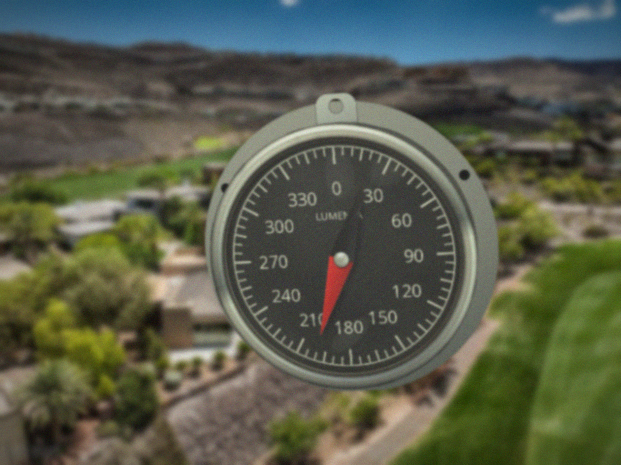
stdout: 200
